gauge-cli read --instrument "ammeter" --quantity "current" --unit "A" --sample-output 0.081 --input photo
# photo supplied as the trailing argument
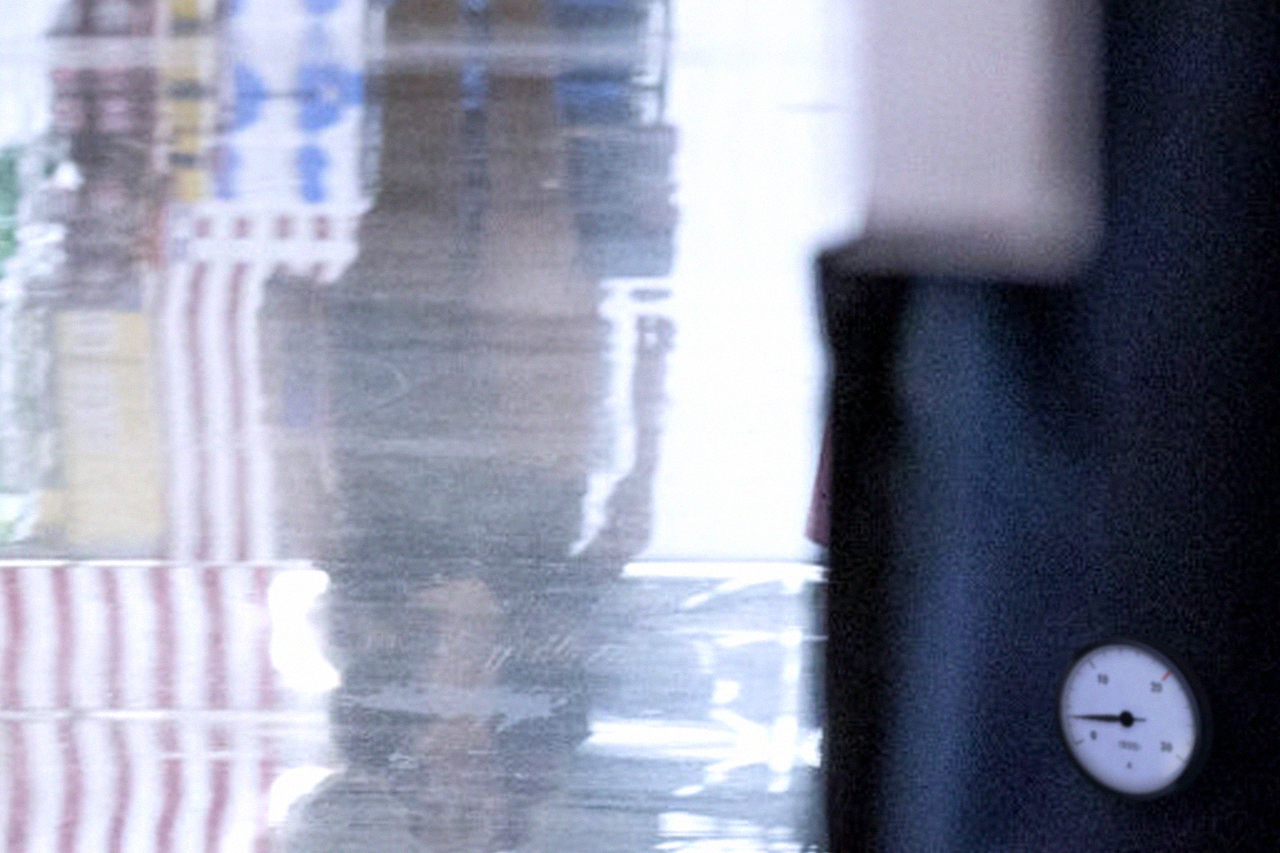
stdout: 3
